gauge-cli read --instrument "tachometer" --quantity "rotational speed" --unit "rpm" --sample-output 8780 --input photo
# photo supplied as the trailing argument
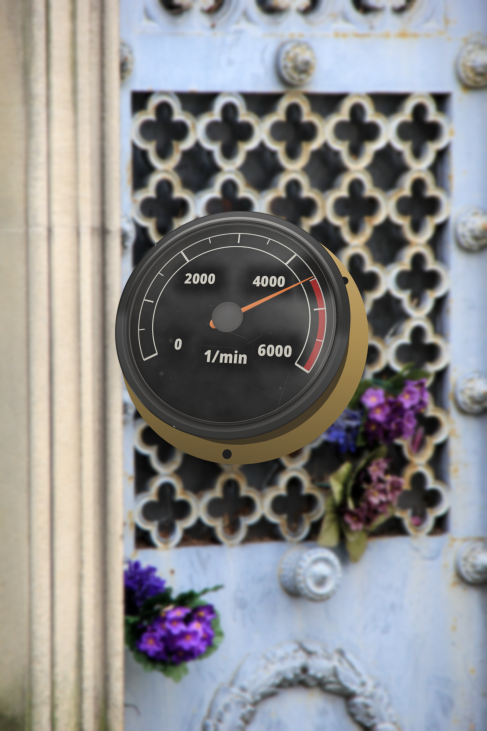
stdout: 4500
